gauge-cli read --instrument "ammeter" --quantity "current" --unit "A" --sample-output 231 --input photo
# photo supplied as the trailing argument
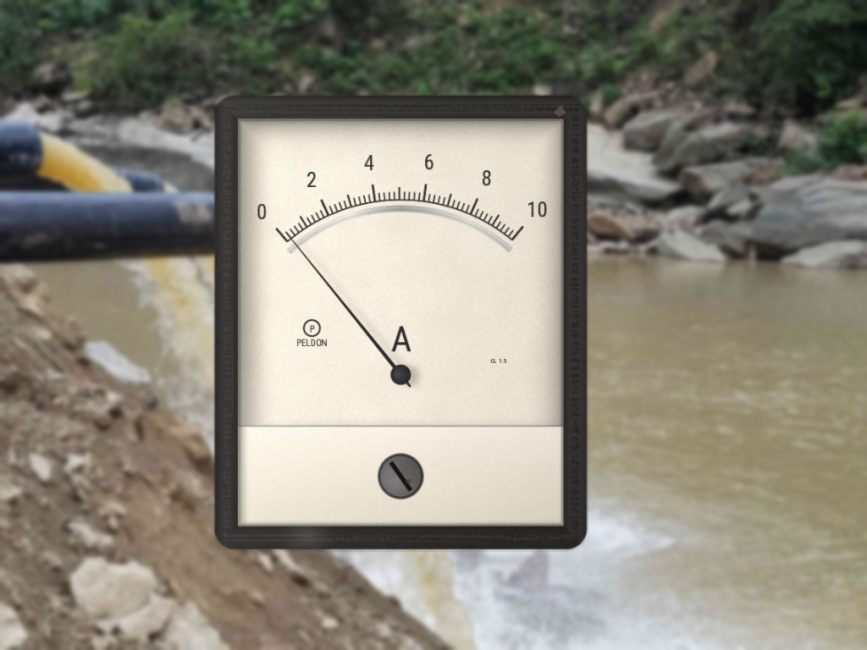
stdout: 0.2
